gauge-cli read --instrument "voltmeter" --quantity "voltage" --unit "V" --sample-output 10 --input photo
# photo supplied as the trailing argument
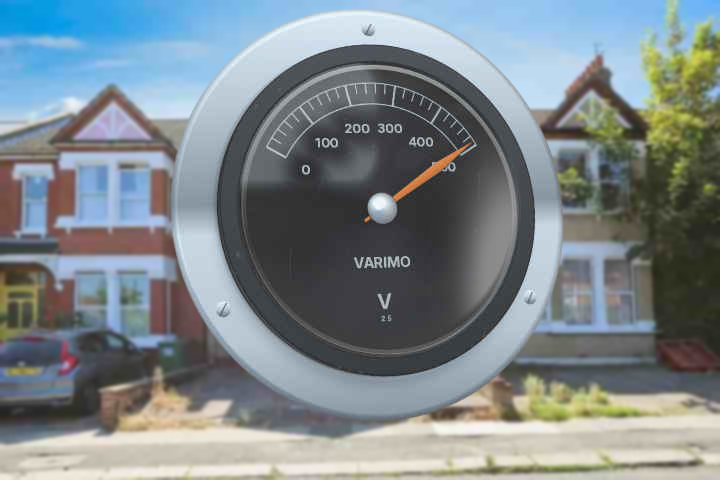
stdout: 490
